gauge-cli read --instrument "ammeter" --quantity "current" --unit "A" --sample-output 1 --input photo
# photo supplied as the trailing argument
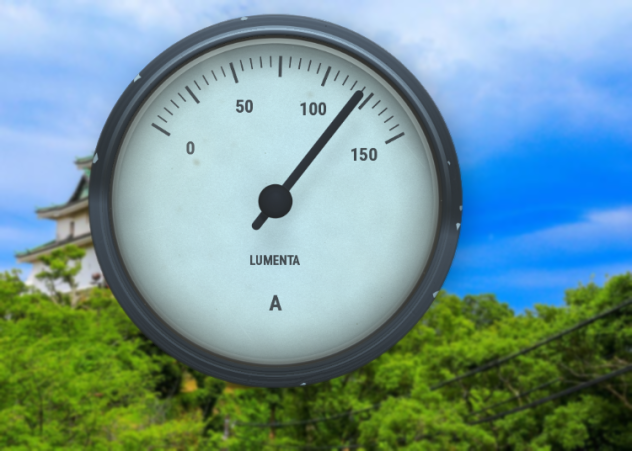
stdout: 120
